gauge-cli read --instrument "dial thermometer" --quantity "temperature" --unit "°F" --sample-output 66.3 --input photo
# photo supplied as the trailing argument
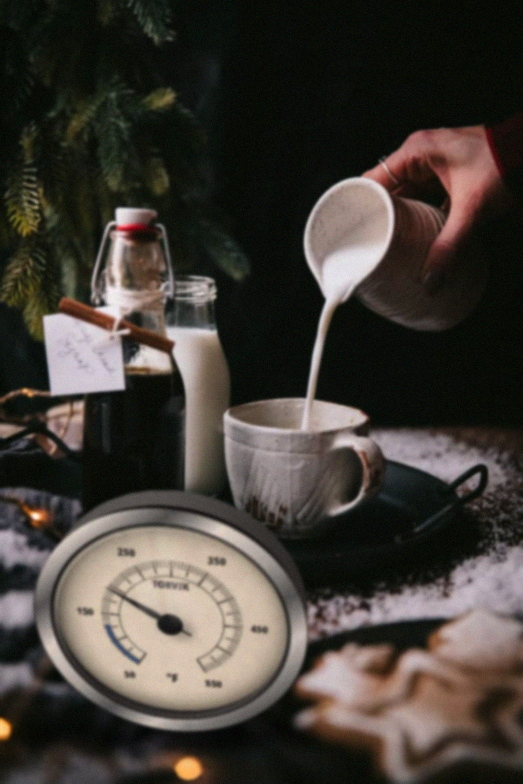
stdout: 200
